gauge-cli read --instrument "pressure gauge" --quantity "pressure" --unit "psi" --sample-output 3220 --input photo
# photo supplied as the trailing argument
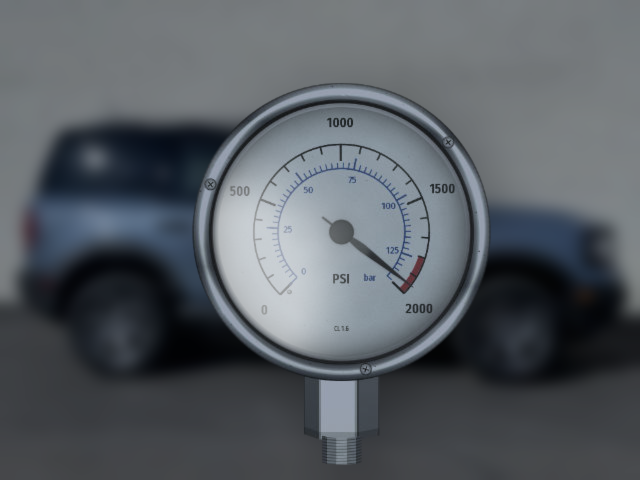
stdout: 1950
